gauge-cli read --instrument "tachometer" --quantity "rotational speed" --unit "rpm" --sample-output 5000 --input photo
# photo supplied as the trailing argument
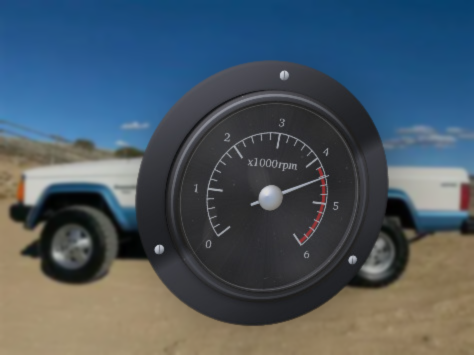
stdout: 4400
